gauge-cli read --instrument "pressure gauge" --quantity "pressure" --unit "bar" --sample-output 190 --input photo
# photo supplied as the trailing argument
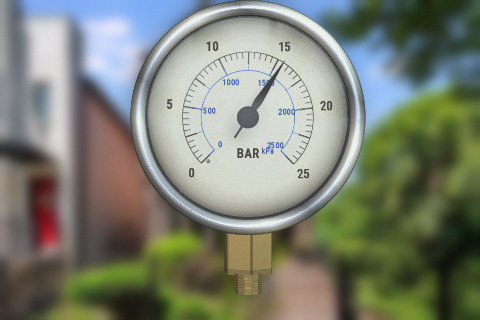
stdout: 15.5
